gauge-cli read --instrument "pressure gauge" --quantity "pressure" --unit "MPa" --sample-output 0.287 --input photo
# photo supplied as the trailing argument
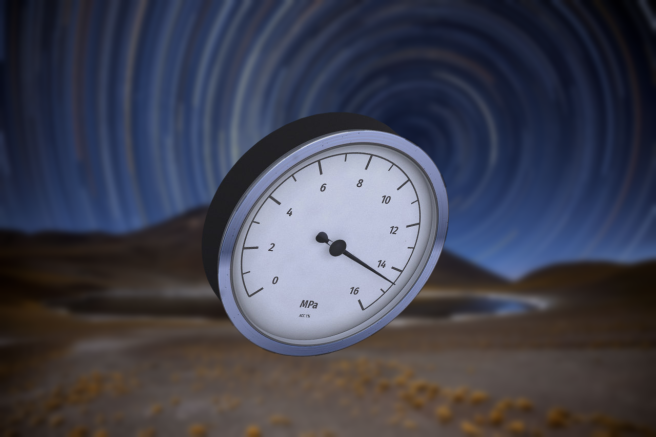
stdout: 14.5
